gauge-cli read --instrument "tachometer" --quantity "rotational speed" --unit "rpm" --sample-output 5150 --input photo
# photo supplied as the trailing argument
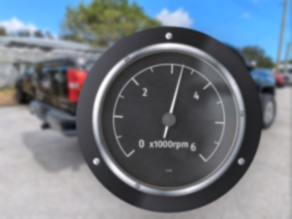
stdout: 3250
